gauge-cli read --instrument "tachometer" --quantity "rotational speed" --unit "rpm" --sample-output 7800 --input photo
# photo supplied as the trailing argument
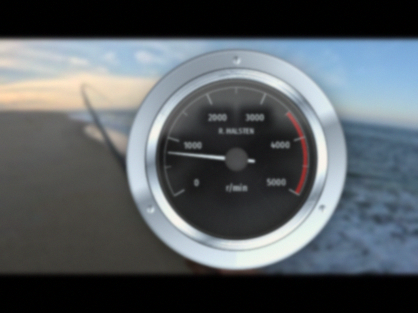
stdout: 750
